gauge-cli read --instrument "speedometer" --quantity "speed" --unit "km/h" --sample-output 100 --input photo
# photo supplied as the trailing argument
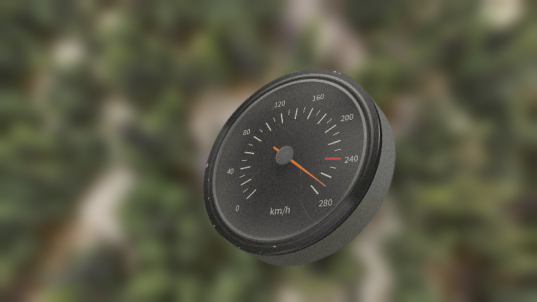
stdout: 270
